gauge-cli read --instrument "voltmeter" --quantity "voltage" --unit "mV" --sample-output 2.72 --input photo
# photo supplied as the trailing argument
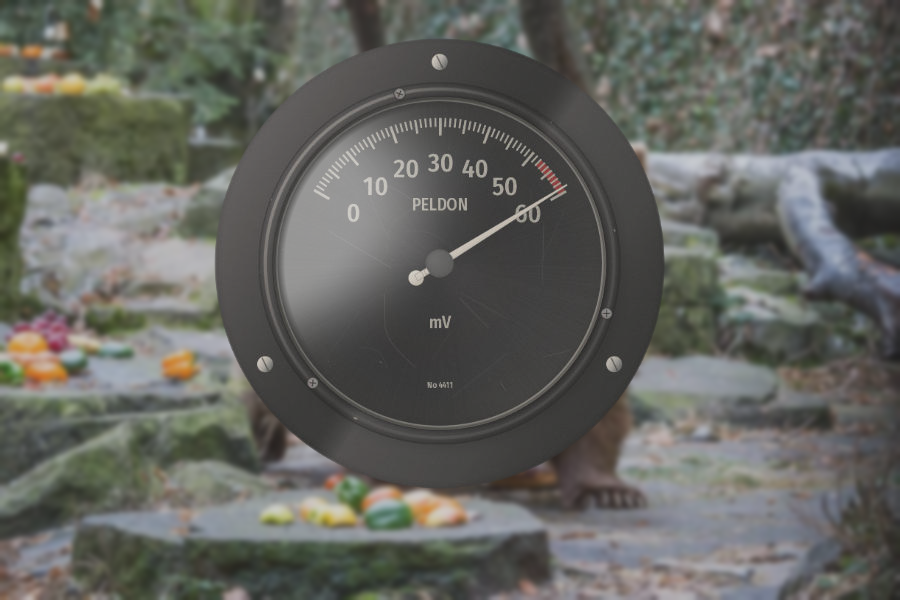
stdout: 59
